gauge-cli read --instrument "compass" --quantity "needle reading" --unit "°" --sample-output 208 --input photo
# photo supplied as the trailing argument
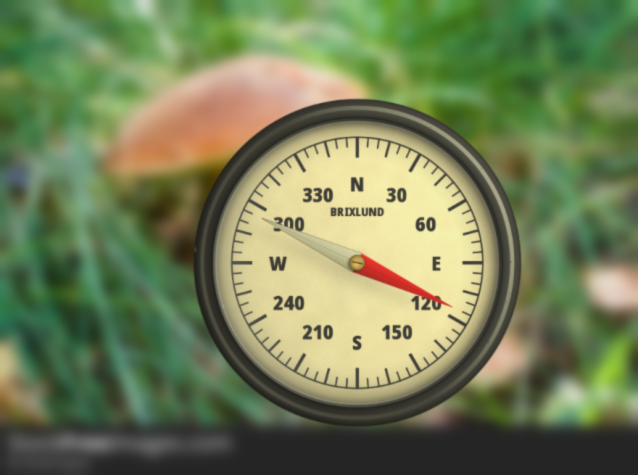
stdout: 115
